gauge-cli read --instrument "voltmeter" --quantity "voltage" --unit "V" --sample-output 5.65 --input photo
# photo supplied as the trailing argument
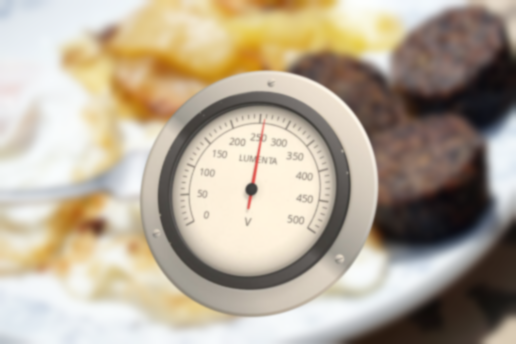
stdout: 260
